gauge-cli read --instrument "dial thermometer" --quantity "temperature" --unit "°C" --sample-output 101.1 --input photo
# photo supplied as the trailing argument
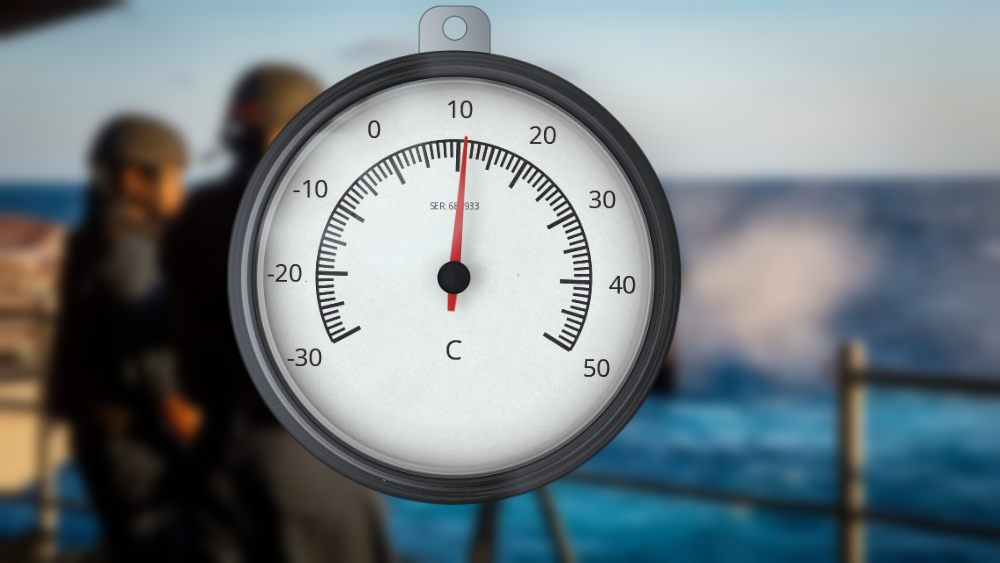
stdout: 11
